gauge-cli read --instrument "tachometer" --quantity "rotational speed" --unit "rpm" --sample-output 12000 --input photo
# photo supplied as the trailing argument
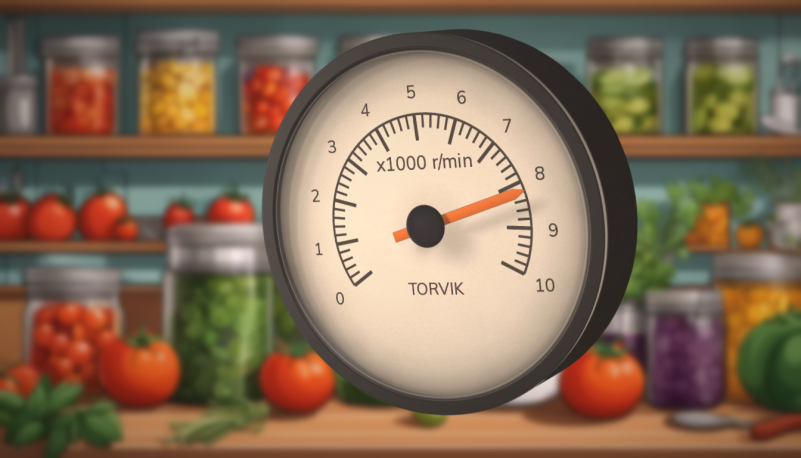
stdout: 8200
